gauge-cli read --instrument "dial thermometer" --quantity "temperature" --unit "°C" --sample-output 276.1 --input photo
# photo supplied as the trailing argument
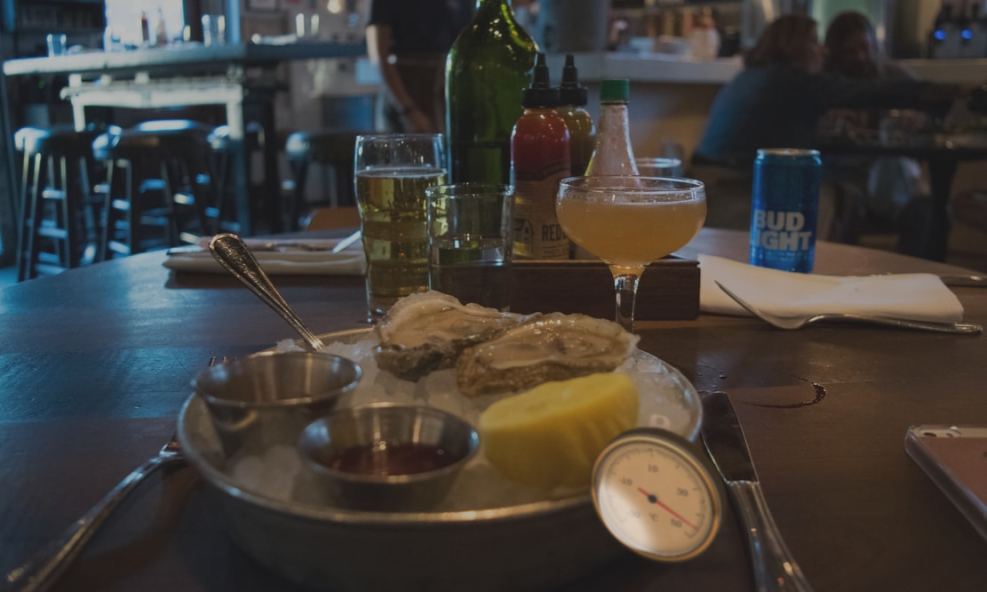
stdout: 45
